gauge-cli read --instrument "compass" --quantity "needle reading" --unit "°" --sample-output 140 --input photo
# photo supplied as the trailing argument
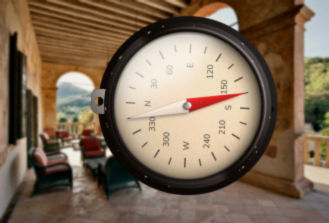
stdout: 165
